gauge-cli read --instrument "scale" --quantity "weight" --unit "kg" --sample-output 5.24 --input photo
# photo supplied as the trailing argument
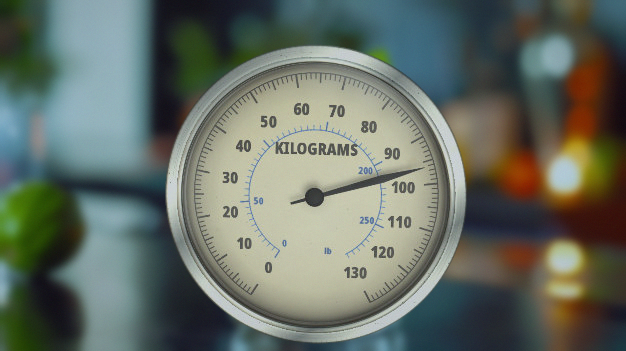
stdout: 96
